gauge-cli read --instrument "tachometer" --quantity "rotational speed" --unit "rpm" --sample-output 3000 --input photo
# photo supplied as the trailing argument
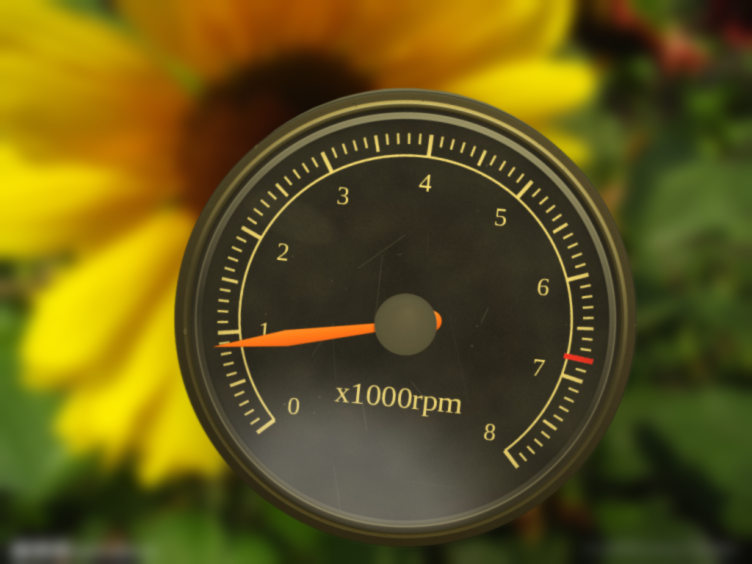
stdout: 900
